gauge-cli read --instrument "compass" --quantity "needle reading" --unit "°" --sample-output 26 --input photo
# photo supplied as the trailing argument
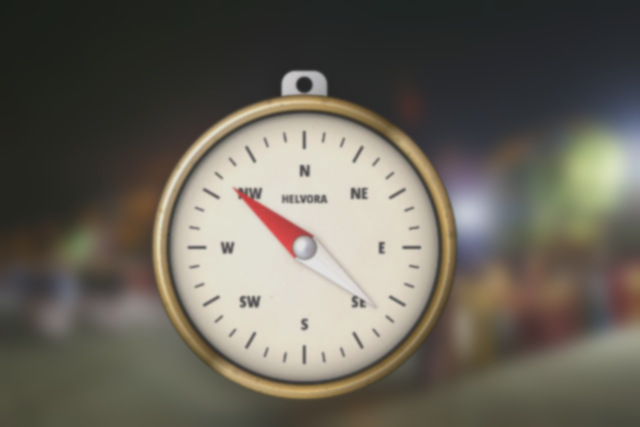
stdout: 310
